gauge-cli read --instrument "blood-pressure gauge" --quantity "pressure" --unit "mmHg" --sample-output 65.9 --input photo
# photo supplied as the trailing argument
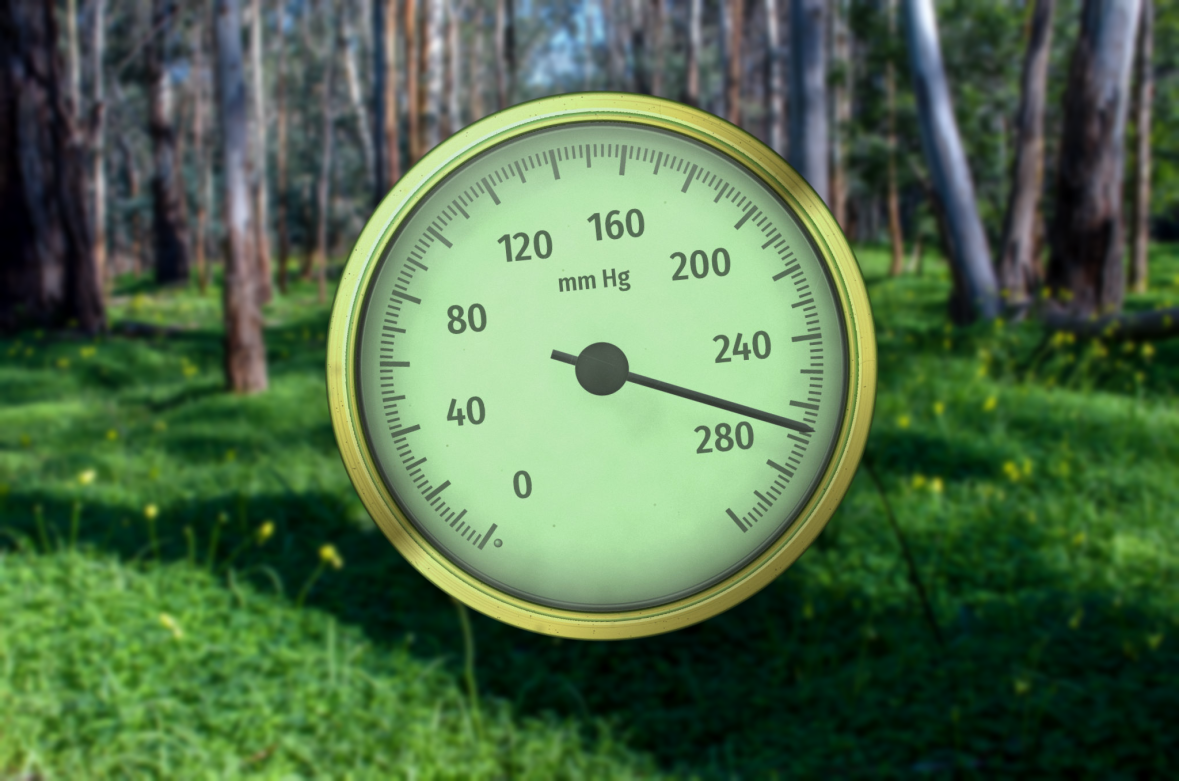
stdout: 266
